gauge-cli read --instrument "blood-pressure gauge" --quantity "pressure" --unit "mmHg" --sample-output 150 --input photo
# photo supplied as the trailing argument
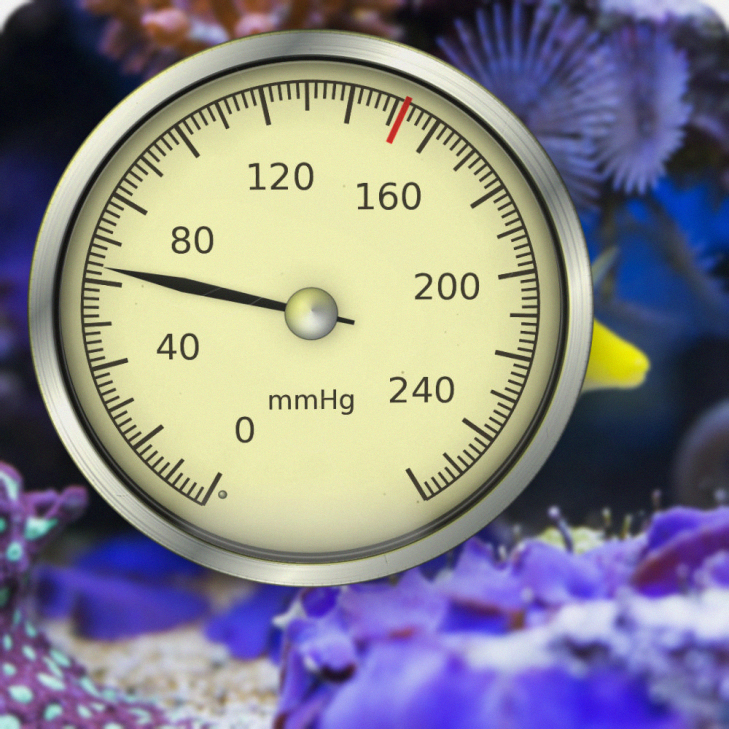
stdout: 64
